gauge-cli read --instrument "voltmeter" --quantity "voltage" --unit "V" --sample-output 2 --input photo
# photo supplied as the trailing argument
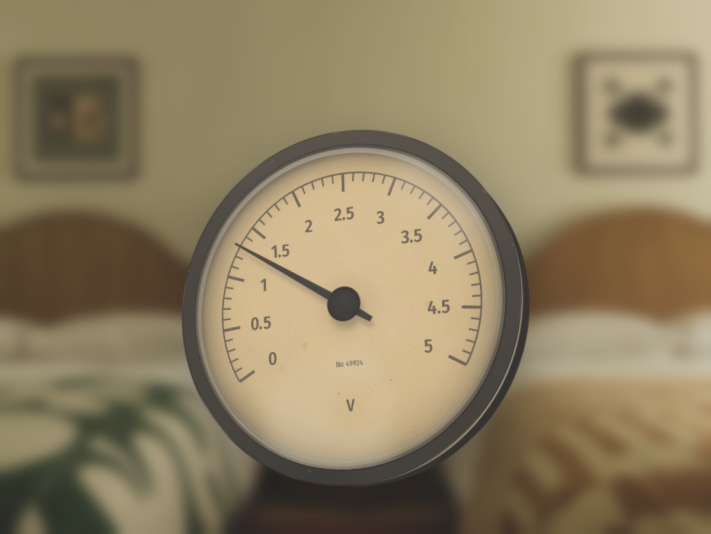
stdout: 1.3
